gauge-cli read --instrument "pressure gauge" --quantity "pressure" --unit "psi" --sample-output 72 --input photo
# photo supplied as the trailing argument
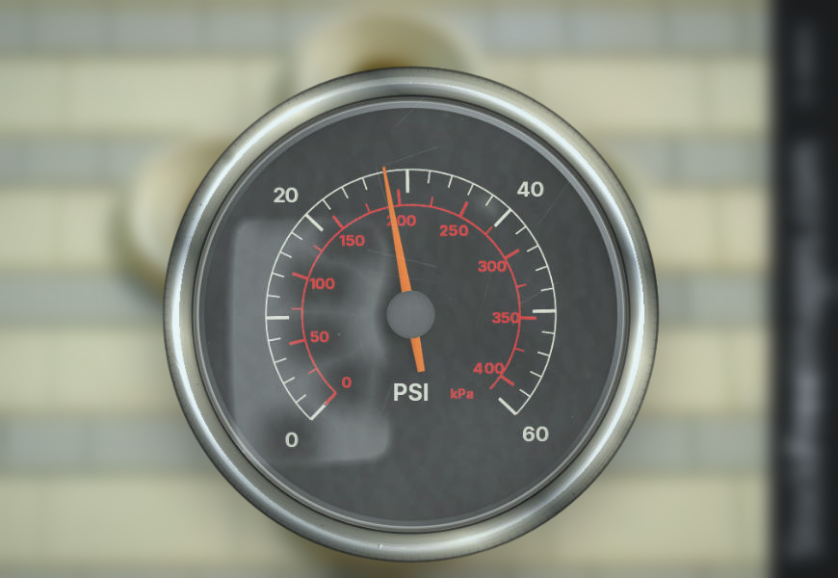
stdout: 28
